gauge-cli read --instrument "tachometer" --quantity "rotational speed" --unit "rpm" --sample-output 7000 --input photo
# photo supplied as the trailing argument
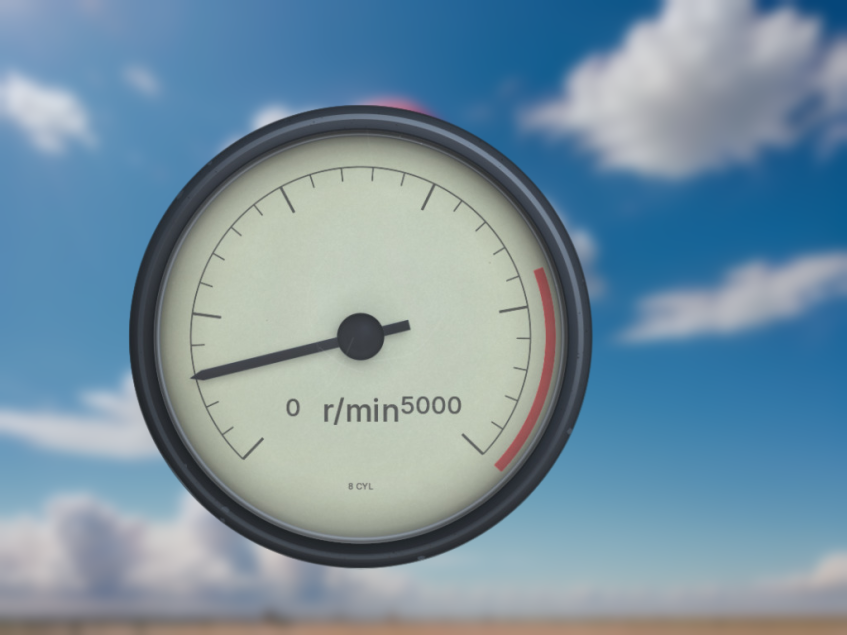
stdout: 600
